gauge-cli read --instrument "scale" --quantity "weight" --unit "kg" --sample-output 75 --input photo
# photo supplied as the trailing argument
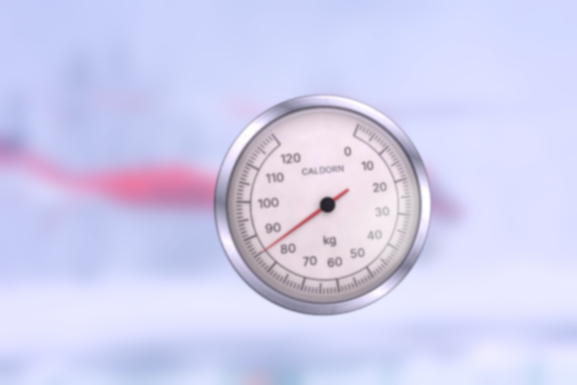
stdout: 85
